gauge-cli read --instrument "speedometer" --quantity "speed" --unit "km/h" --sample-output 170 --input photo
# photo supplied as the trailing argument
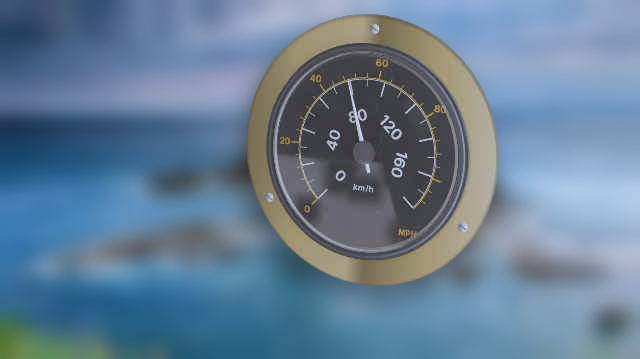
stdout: 80
